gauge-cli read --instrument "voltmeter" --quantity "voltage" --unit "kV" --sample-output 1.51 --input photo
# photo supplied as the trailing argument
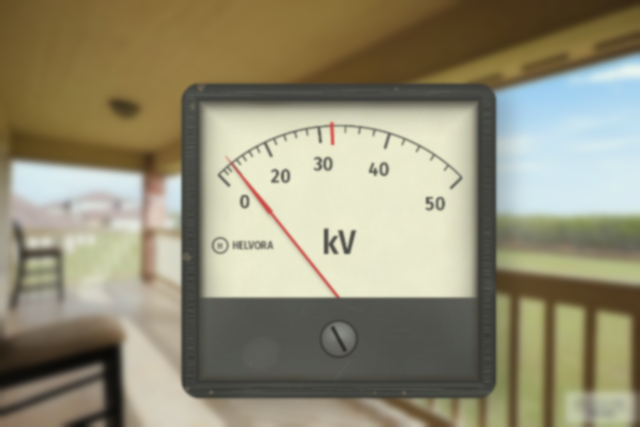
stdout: 10
